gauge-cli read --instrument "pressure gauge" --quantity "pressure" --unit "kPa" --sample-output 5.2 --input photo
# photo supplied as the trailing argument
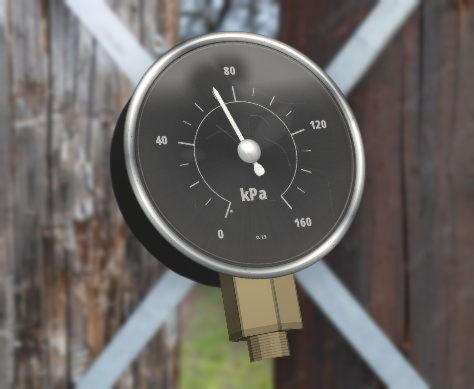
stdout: 70
